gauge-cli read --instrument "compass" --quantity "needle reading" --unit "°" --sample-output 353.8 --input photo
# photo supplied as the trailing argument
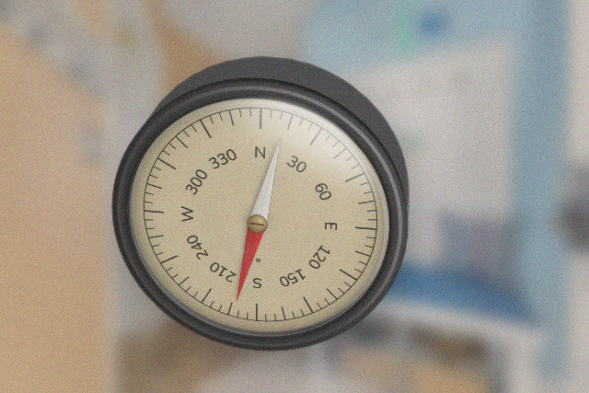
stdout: 192.5
